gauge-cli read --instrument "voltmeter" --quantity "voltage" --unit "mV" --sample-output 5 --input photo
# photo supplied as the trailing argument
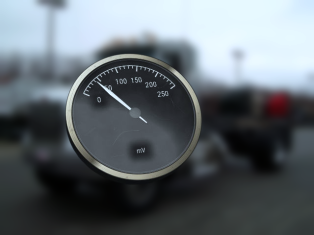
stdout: 40
